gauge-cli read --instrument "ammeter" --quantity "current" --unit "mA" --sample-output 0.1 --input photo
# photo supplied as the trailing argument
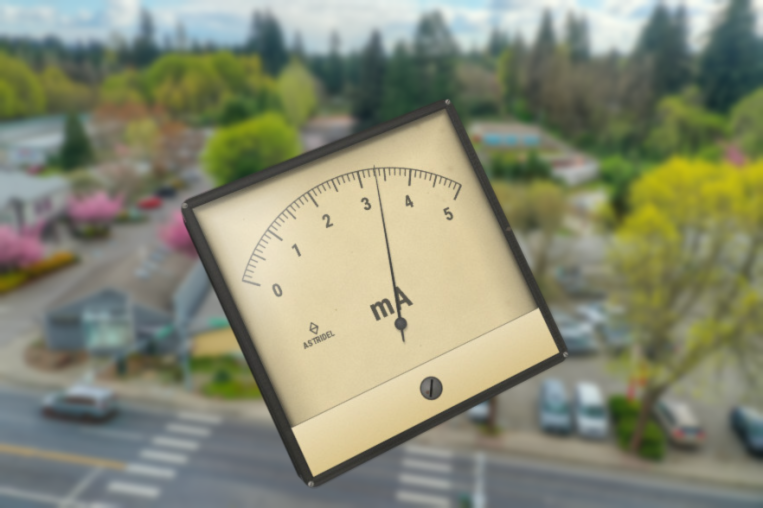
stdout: 3.3
